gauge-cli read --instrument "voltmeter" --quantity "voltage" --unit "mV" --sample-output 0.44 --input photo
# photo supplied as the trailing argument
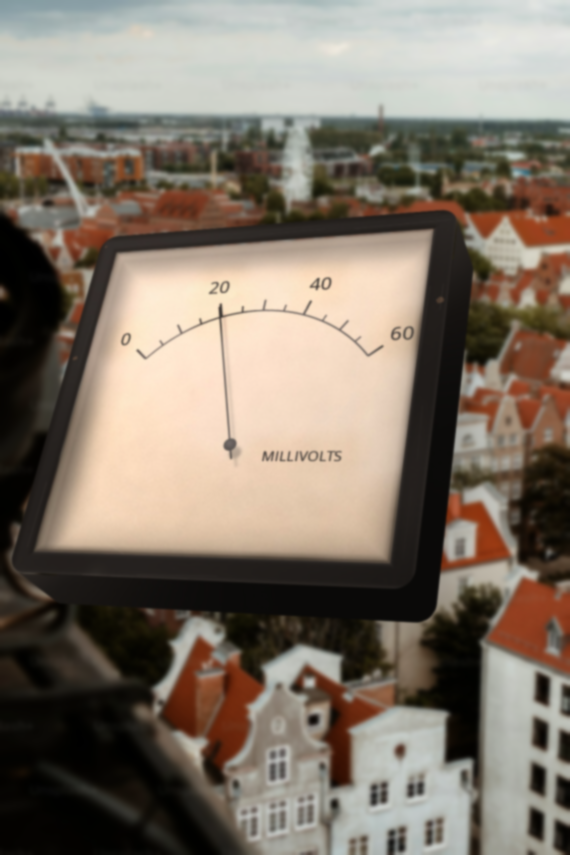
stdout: 20
